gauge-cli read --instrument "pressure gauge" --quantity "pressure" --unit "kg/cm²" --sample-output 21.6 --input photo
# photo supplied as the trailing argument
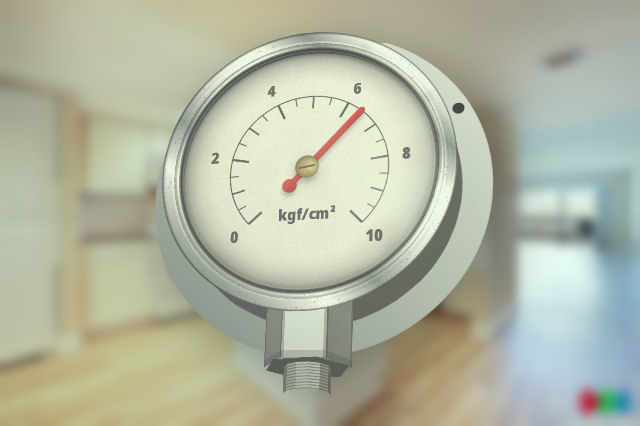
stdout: 6.5
